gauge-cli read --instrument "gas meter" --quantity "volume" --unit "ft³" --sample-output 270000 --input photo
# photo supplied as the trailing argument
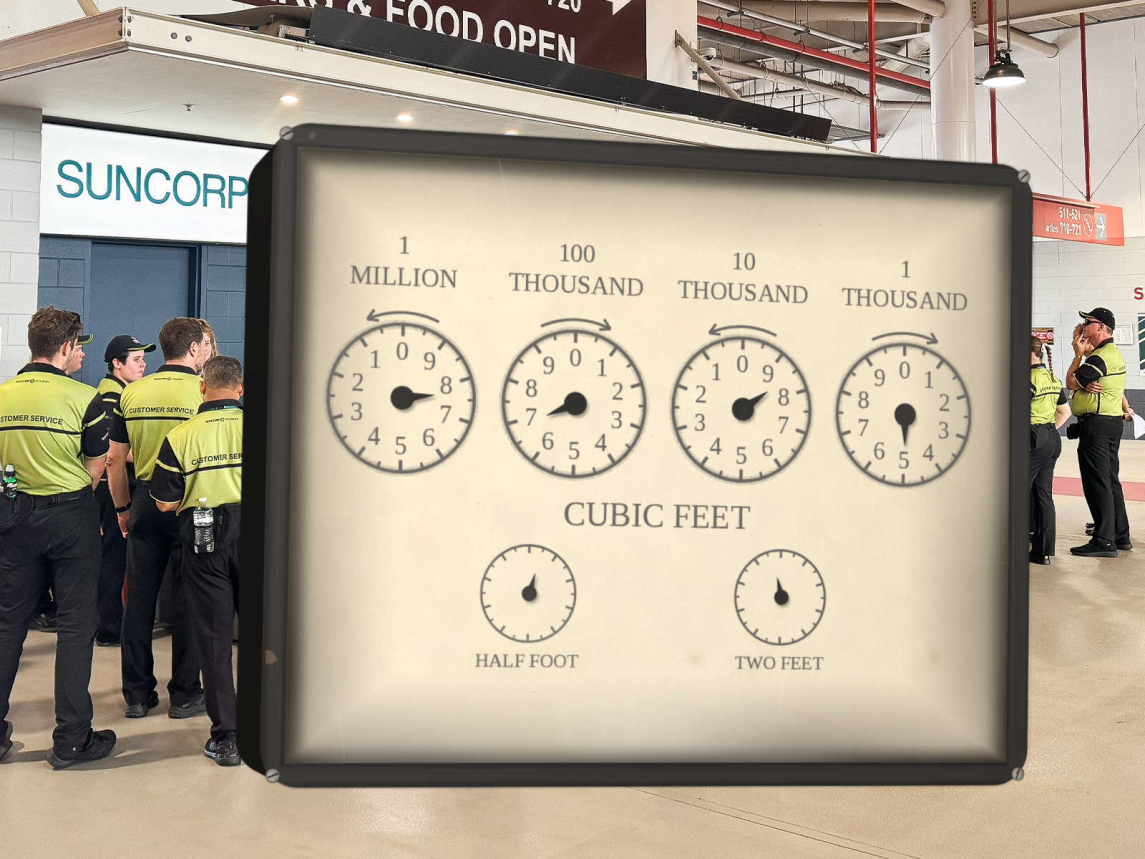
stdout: 768500
